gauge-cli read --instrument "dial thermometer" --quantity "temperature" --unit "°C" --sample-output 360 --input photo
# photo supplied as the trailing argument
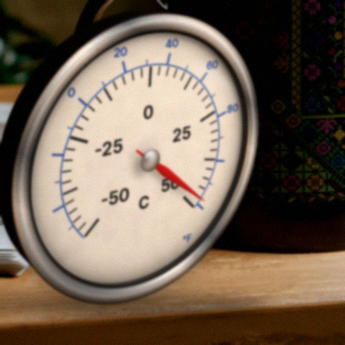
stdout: 47.5
